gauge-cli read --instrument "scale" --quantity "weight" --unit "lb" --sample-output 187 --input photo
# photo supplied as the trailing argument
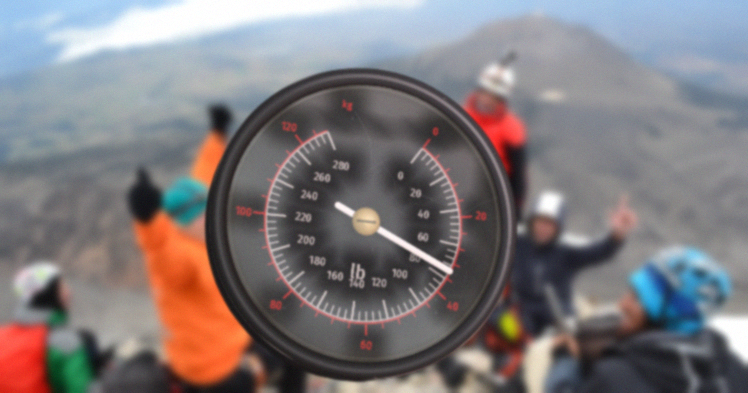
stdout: 76
